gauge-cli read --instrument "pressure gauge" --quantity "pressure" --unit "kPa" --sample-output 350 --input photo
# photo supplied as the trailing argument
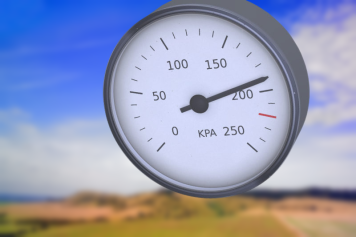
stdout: 190
